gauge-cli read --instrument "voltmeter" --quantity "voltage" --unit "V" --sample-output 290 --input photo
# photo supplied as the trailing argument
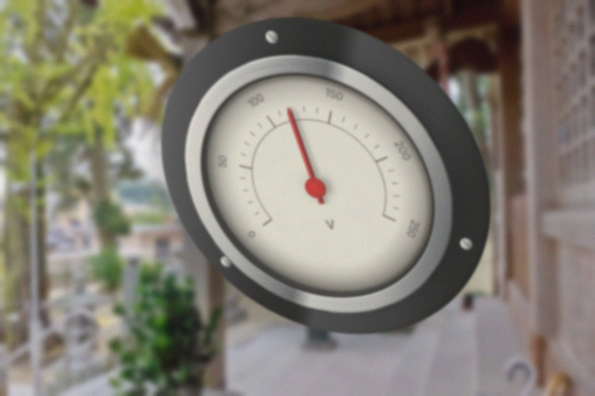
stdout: 120
